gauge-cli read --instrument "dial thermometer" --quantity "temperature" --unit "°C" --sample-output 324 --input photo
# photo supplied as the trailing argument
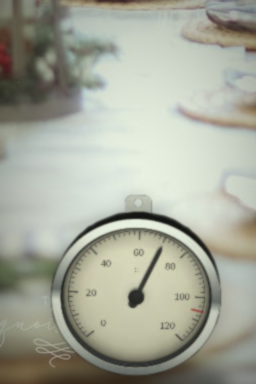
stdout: 70
